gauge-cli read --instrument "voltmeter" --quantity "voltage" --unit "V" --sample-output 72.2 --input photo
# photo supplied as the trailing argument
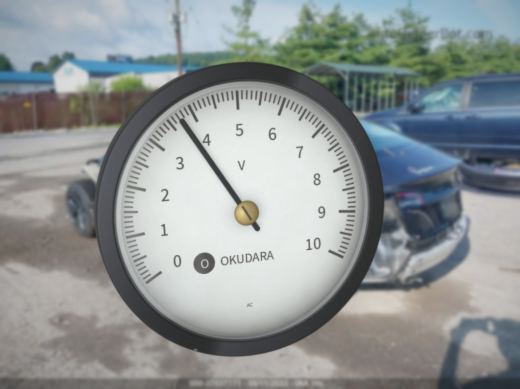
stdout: 3.7
